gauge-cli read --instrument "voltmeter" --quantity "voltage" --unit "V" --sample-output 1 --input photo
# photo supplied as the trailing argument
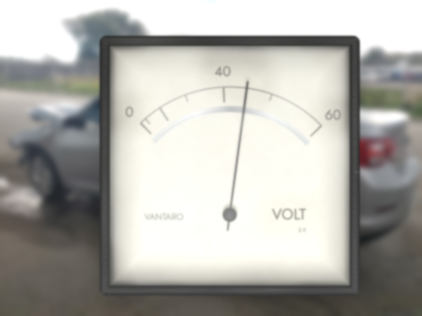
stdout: 45
